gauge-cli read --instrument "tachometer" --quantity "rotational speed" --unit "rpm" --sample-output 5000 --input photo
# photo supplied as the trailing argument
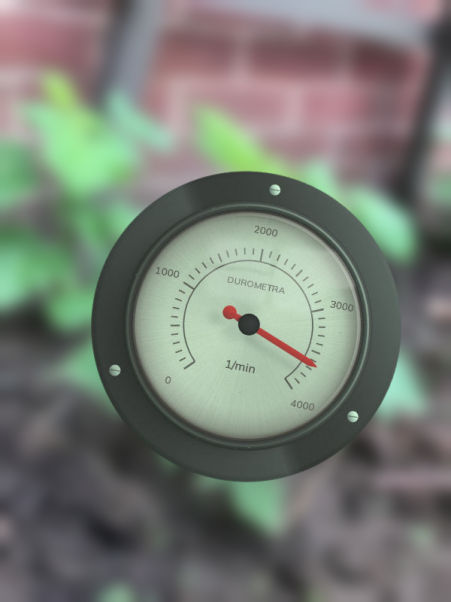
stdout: 3650
